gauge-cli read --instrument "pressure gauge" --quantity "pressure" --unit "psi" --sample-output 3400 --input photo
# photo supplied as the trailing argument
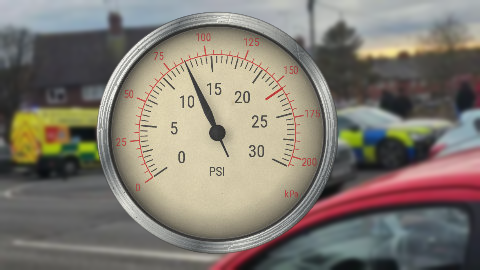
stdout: 12.5
